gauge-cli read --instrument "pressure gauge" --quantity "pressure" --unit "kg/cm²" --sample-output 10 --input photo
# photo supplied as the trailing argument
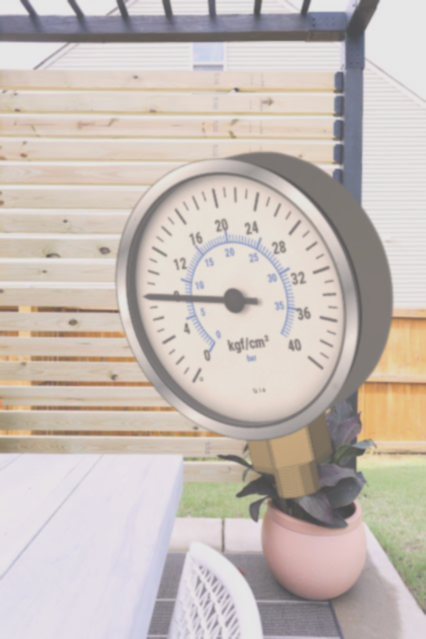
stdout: 8
